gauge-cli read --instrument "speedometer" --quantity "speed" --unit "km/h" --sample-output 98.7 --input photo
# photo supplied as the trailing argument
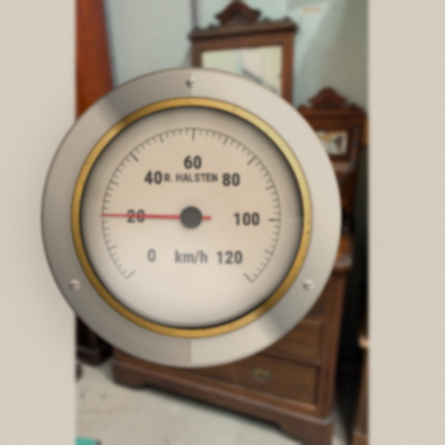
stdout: 20
